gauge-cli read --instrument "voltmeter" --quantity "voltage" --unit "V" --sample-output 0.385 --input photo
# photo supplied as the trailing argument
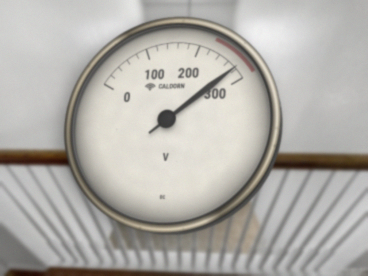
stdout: 280
